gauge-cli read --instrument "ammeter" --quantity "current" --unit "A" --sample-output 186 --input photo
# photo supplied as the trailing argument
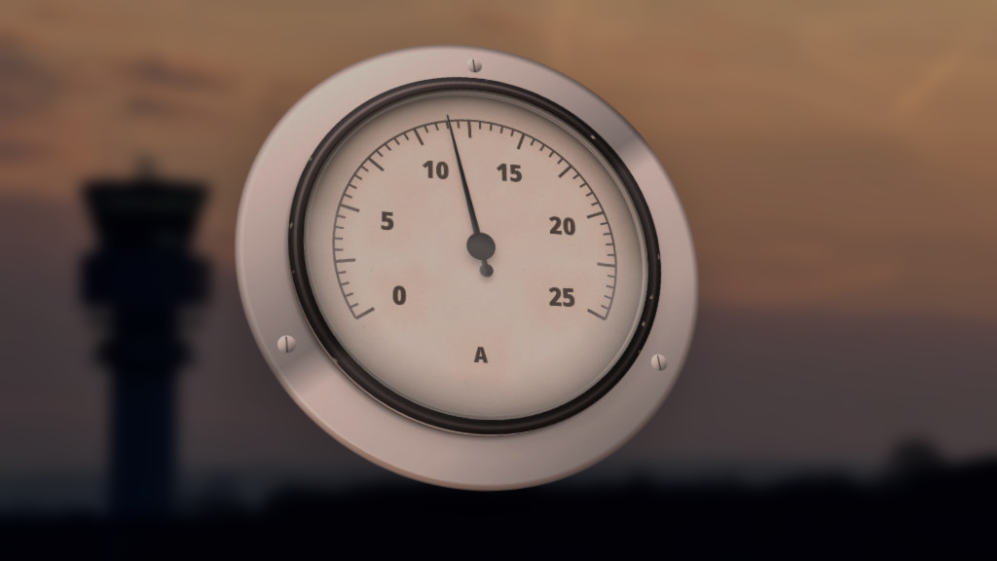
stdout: 11.5
